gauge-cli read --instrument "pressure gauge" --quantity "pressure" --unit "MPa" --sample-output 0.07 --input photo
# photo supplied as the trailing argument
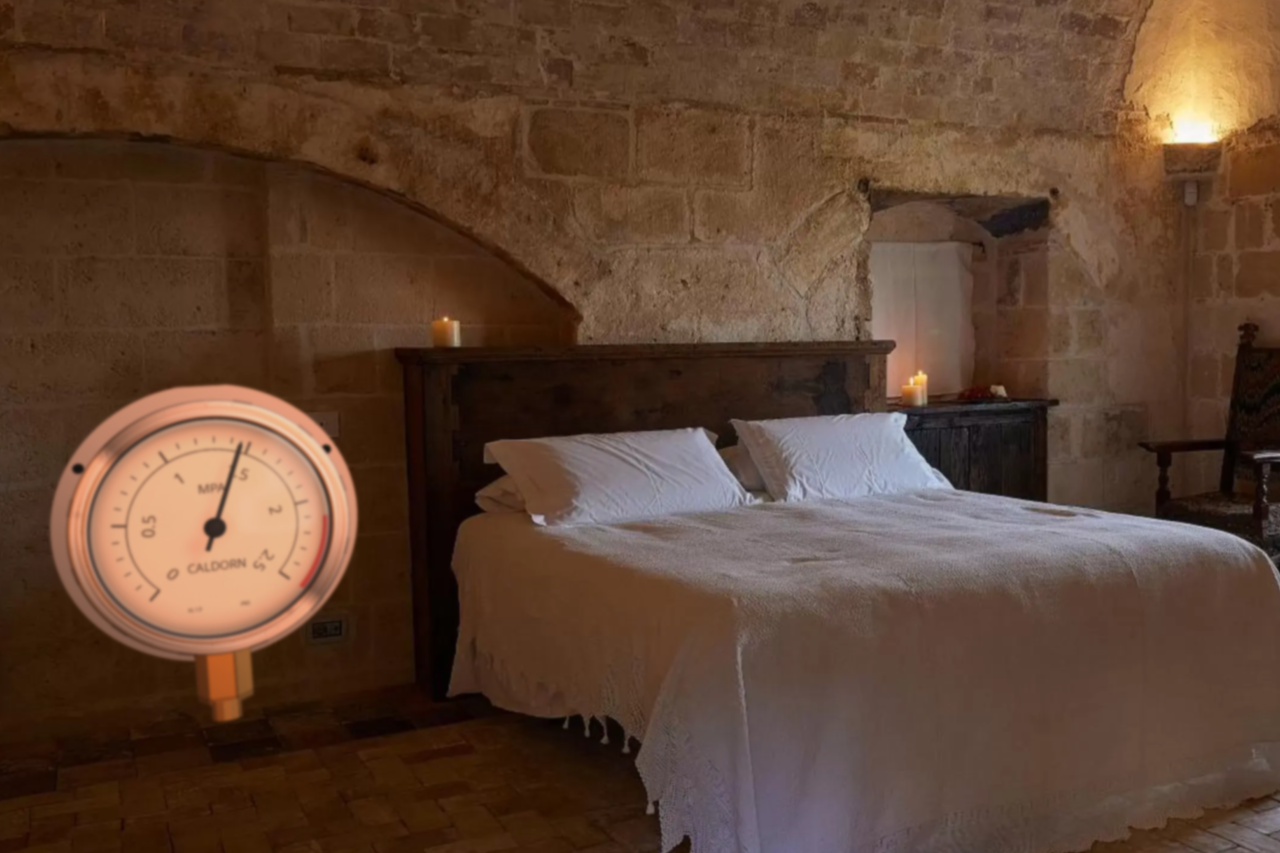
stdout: 1.45
